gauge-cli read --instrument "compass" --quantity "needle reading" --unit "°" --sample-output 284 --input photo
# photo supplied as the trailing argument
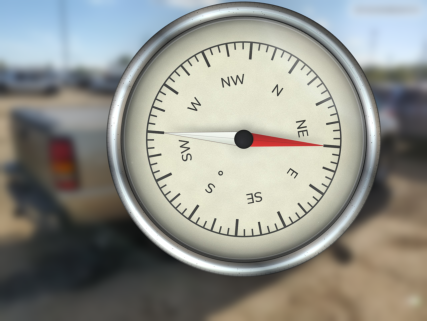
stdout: 60
